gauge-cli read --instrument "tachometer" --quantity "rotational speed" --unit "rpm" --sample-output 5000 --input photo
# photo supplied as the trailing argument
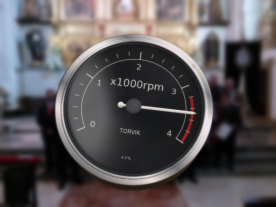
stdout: 3500
